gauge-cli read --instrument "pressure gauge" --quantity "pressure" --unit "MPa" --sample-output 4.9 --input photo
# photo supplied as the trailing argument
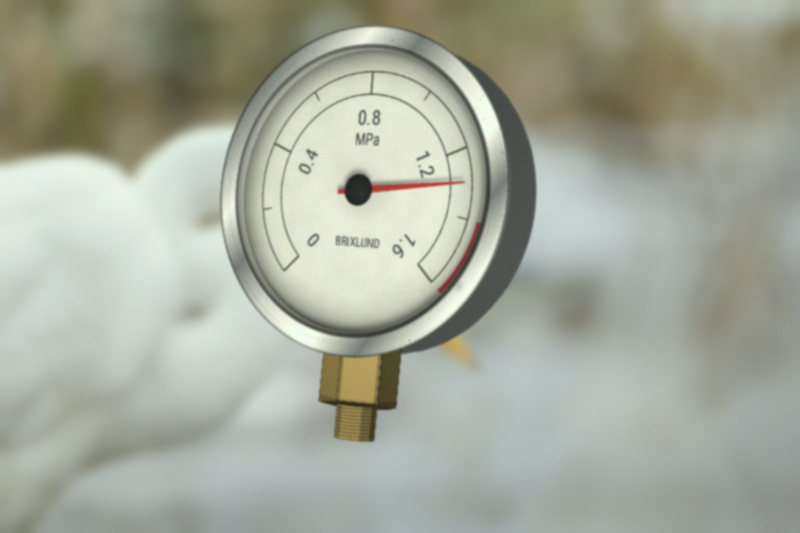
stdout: 1.3
